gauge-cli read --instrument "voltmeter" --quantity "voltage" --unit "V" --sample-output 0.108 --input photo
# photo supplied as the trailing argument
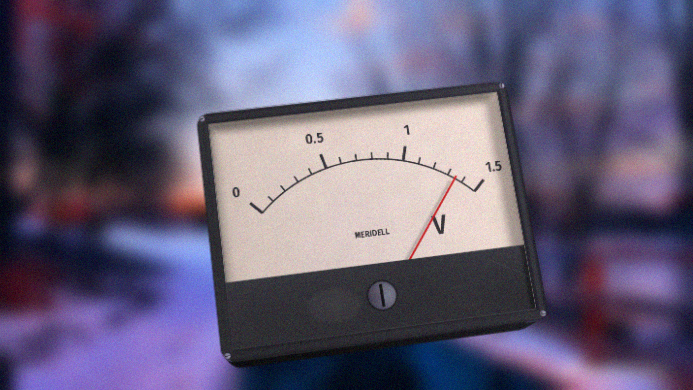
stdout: 1.35
